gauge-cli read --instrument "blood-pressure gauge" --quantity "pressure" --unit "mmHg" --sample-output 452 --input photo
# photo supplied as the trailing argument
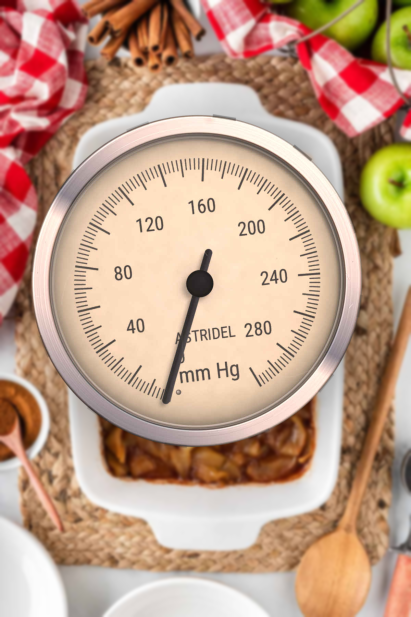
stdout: 2
